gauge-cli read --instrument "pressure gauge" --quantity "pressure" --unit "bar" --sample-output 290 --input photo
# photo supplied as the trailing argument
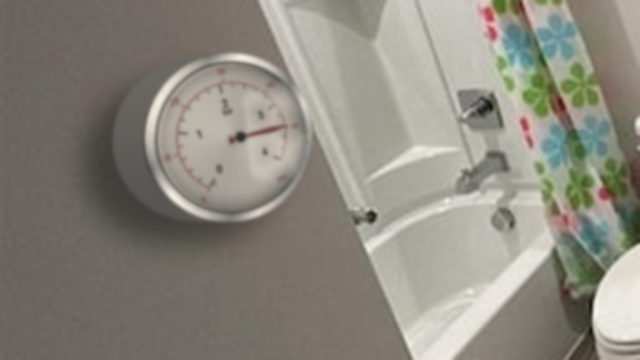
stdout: 3.4
